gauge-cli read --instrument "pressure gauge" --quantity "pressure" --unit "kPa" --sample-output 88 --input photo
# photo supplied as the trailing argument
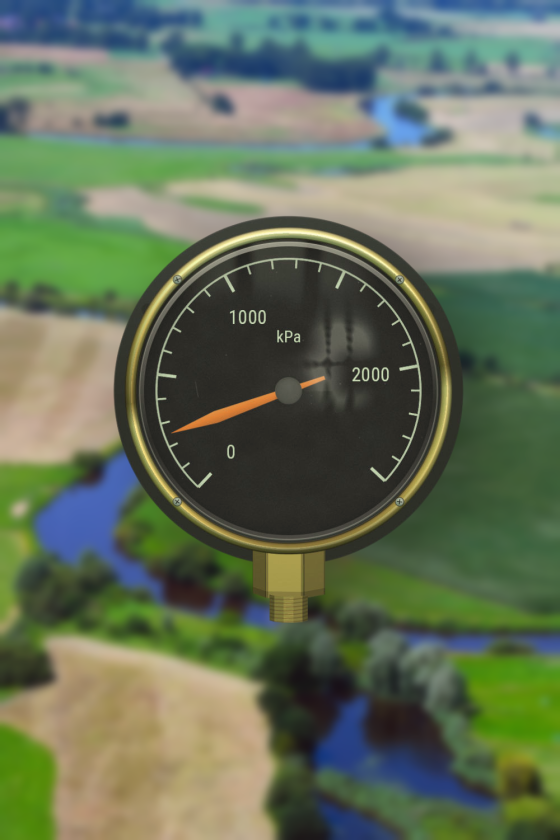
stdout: 250
